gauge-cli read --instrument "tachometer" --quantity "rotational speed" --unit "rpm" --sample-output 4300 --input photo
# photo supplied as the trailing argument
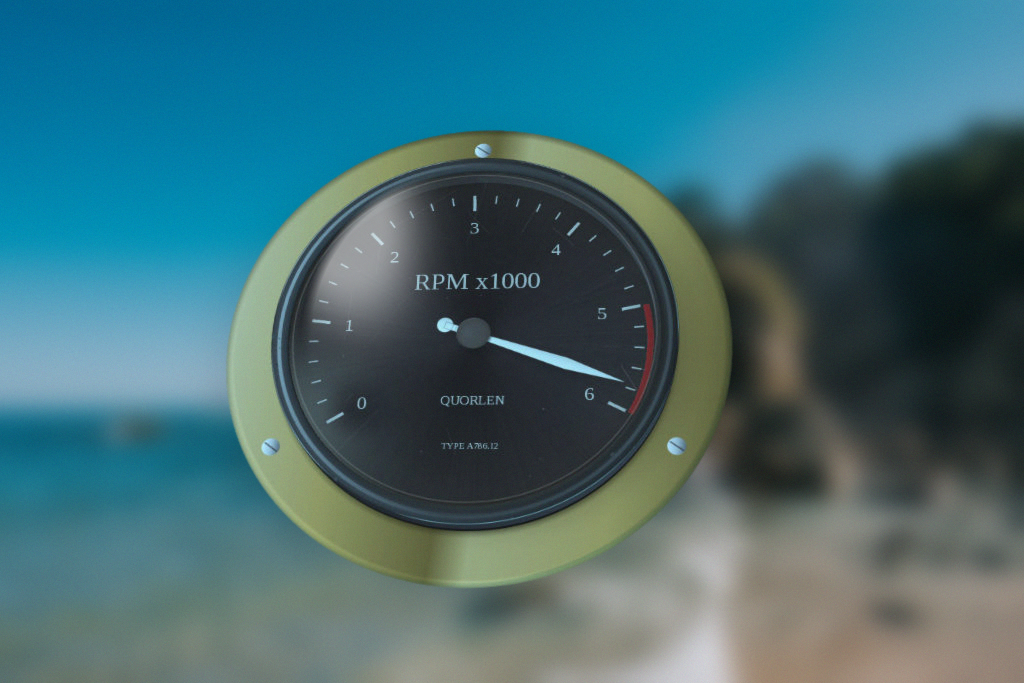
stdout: 5800
